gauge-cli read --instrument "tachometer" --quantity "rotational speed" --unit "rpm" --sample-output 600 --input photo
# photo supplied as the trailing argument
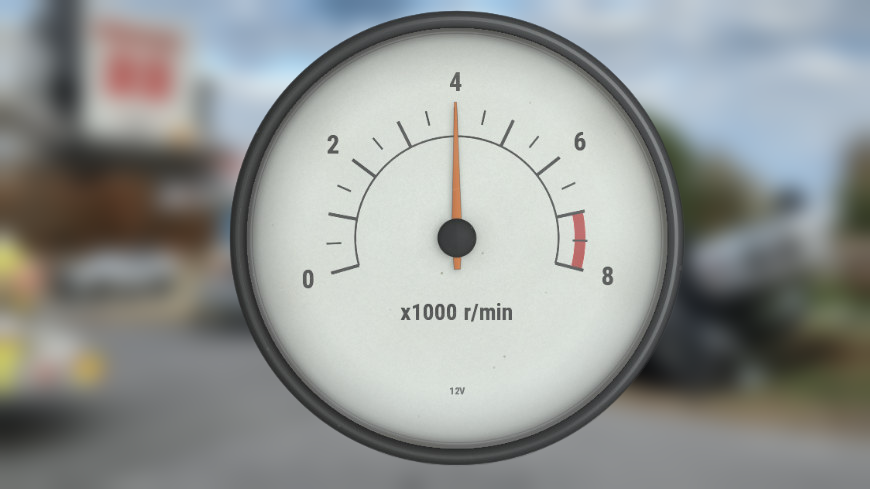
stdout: 4000
